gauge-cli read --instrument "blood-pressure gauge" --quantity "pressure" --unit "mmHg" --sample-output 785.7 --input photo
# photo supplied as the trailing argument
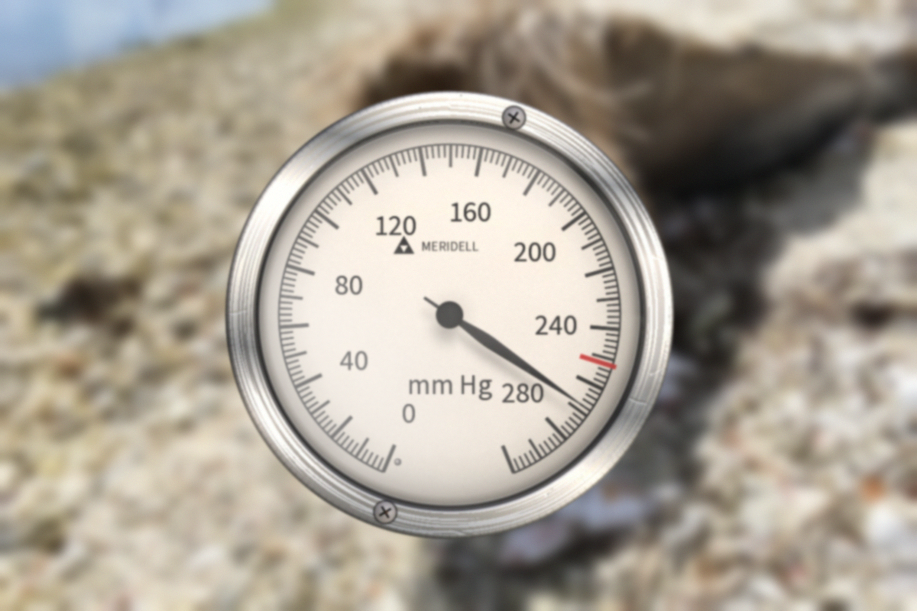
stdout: 268
